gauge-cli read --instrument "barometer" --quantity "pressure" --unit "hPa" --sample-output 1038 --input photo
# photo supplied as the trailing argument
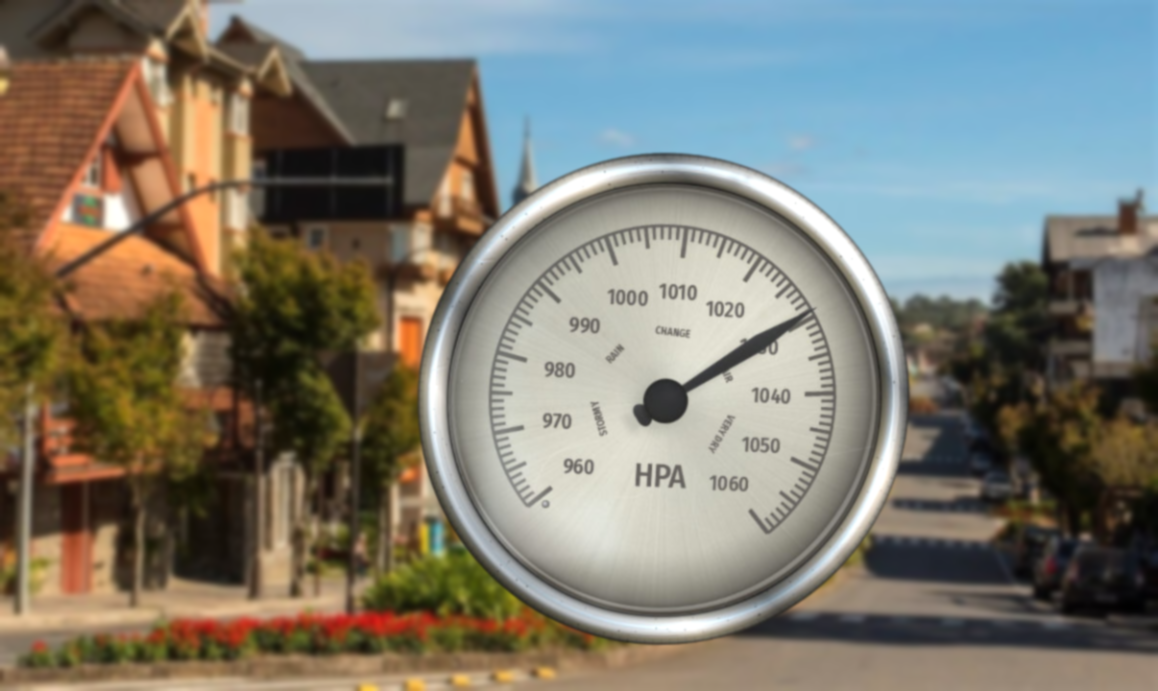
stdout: 1029
